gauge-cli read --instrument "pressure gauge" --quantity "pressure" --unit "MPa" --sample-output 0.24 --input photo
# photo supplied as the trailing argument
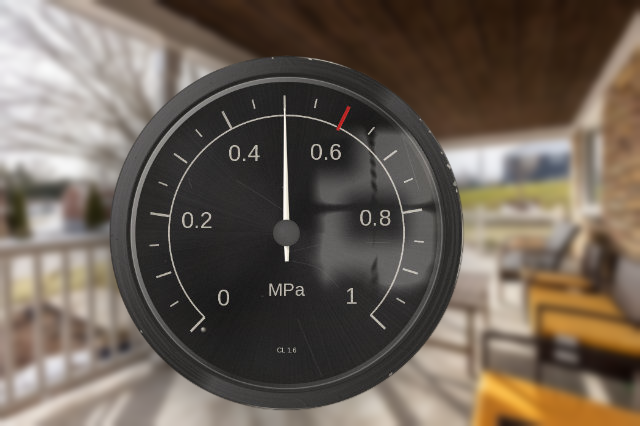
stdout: 0.5
